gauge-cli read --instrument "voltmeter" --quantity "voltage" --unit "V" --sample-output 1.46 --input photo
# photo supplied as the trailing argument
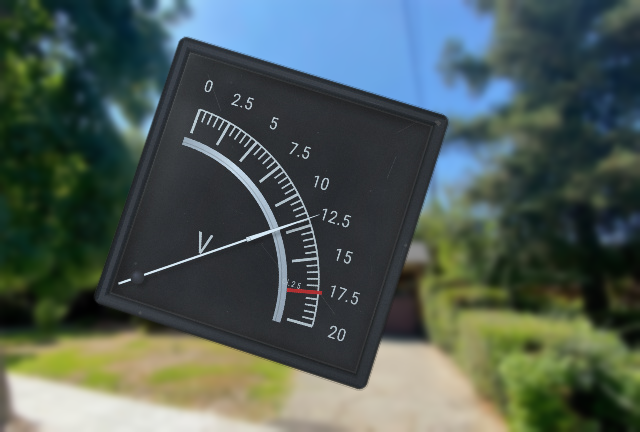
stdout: 12
